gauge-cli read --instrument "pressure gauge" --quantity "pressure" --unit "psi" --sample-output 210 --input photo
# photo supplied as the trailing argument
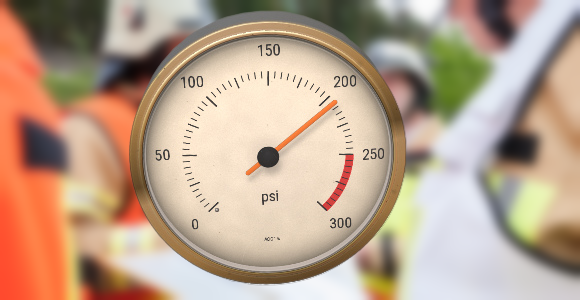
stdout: 205
